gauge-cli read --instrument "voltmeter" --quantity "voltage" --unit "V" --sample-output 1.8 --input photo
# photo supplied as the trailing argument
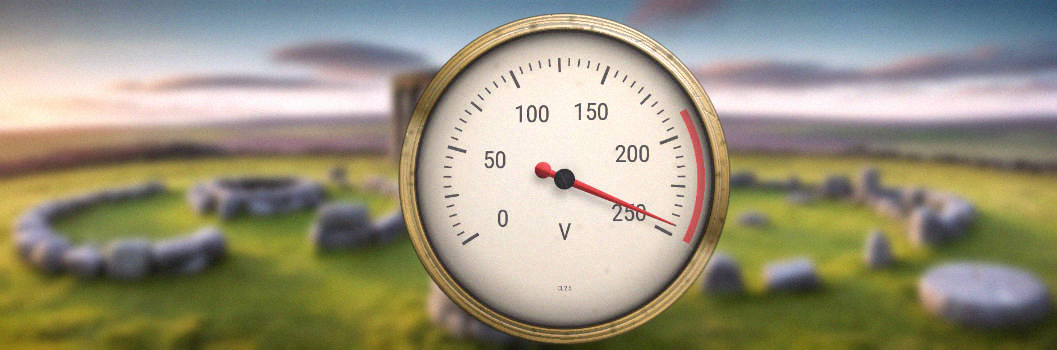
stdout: 245
